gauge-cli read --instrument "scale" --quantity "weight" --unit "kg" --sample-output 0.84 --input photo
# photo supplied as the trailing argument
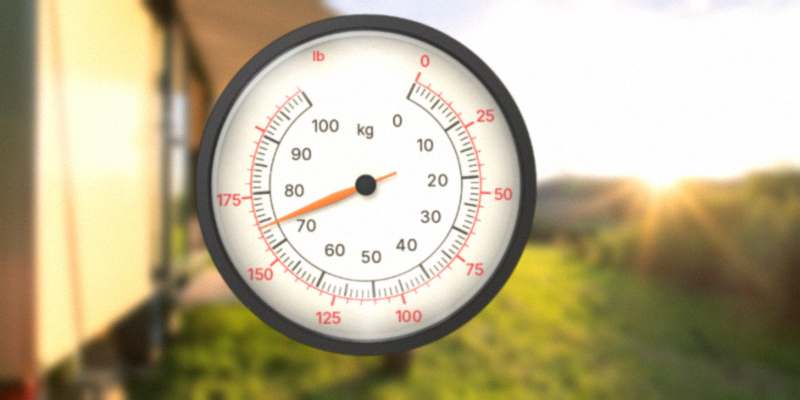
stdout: 74
